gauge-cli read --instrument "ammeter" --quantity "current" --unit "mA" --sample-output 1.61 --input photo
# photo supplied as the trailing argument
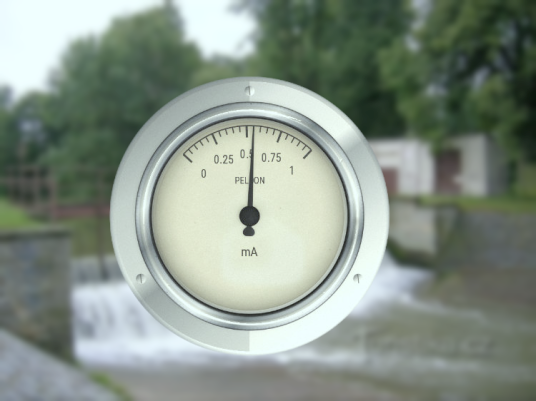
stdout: 0.55
